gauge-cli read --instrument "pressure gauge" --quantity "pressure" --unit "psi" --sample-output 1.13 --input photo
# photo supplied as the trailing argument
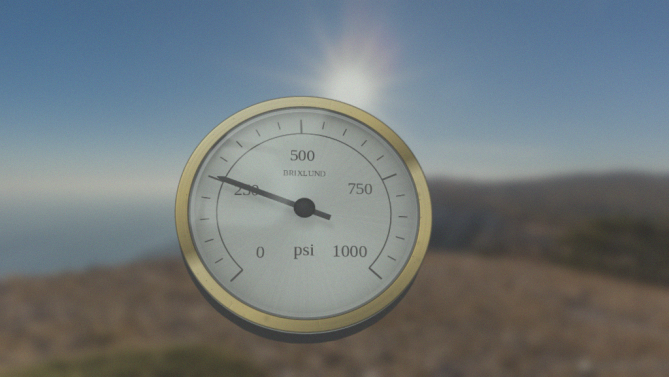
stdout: 250
